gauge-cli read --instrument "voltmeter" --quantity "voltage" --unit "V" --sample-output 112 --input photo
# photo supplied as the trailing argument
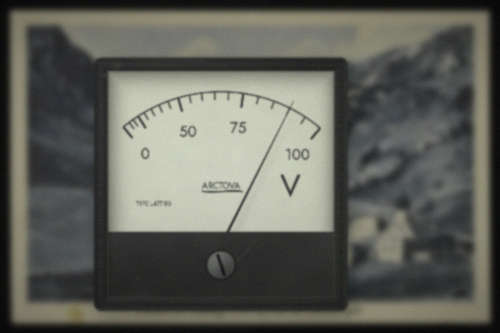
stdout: 90
